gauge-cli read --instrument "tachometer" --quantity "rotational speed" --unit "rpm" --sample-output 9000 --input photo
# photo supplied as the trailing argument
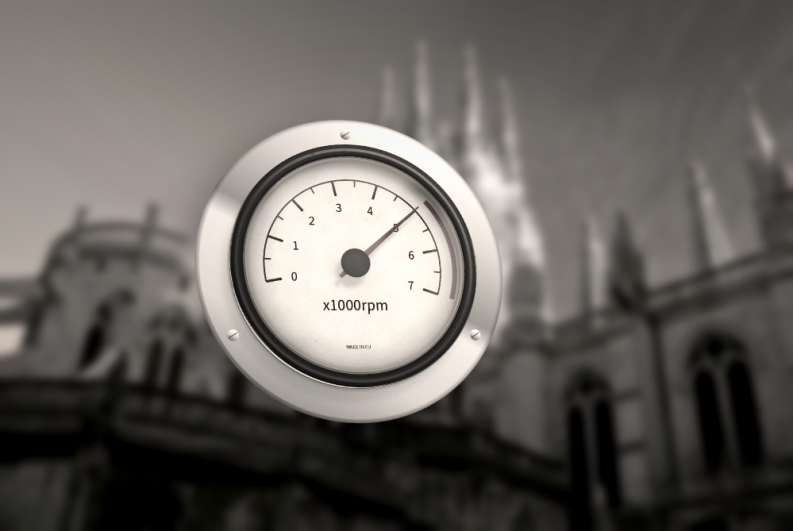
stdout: 5000
